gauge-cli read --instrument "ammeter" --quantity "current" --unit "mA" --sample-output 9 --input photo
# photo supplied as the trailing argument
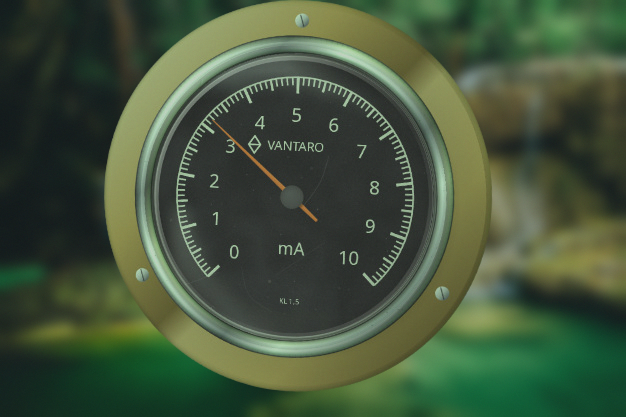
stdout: 3.2
